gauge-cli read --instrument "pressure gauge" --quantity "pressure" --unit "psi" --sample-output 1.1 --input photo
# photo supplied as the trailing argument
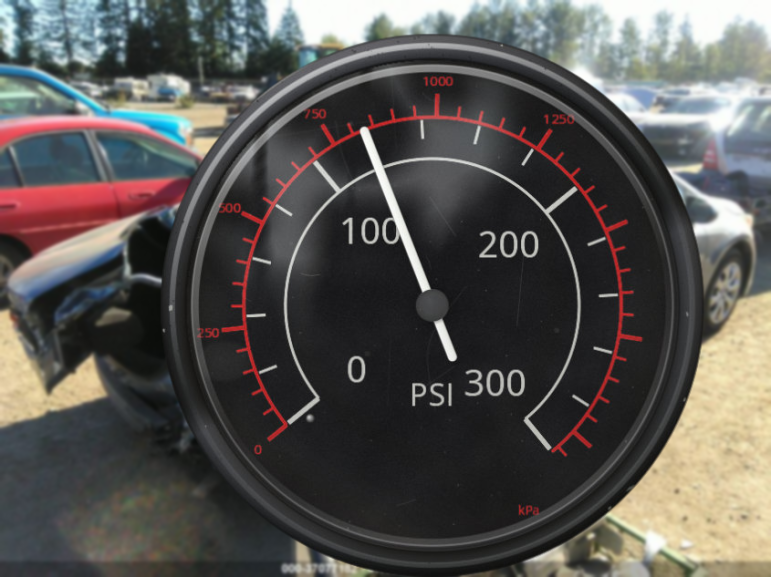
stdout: 120
